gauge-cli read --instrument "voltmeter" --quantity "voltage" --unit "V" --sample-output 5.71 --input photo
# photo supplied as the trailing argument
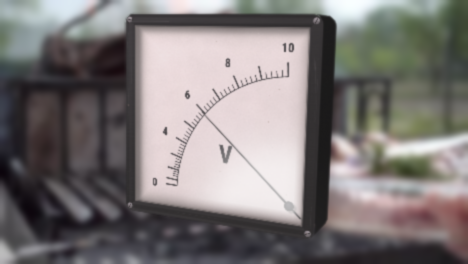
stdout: 6
